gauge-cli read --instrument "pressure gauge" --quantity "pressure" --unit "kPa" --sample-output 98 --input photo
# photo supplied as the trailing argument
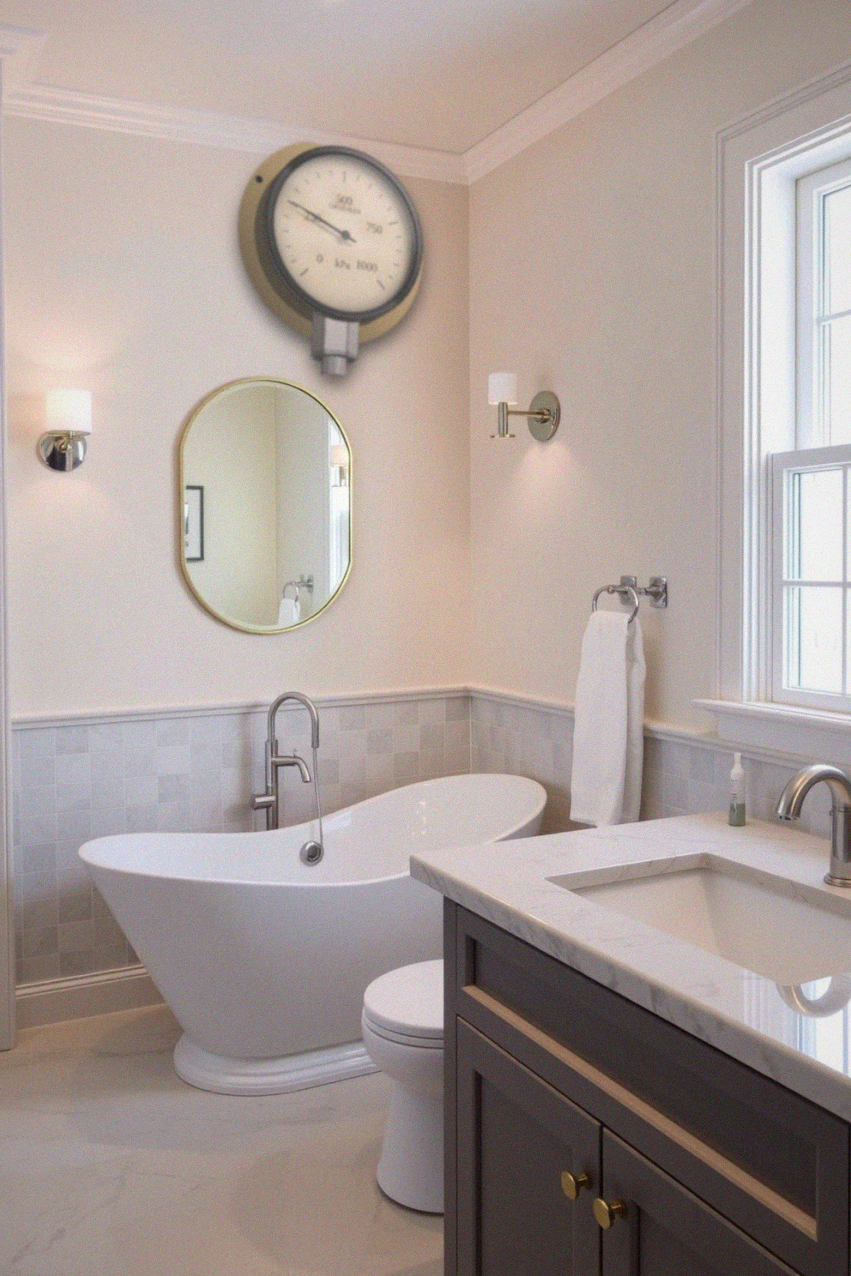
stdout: 250
